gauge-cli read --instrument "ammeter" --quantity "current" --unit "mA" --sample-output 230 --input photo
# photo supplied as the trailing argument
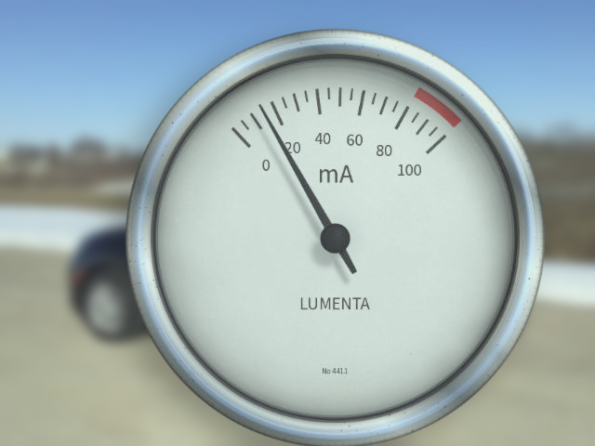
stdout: 15
